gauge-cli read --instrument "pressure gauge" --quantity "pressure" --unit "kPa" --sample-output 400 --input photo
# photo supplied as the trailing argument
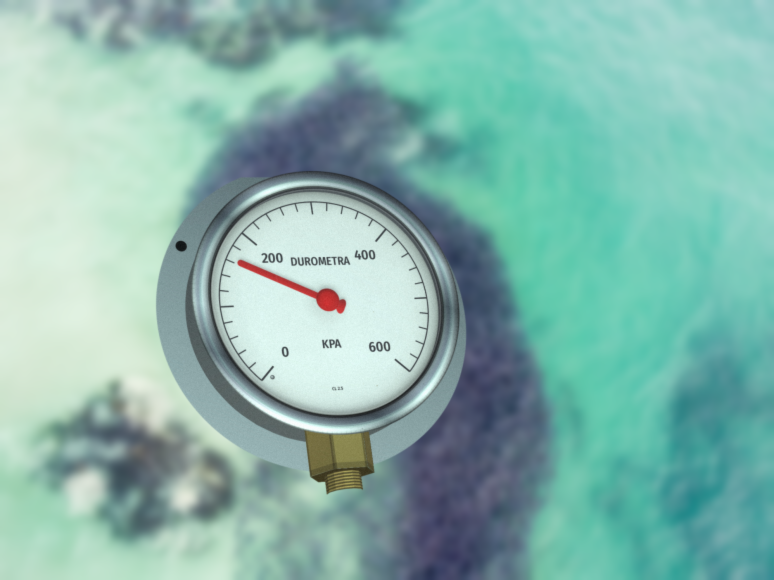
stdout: 160
